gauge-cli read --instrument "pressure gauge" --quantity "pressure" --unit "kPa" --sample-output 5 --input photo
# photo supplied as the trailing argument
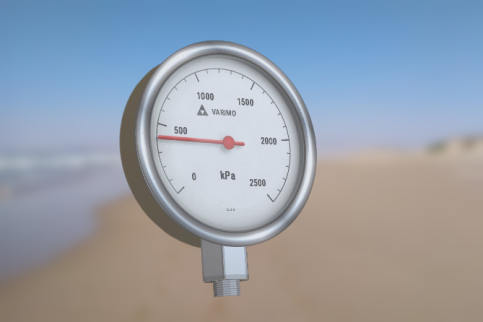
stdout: 400
